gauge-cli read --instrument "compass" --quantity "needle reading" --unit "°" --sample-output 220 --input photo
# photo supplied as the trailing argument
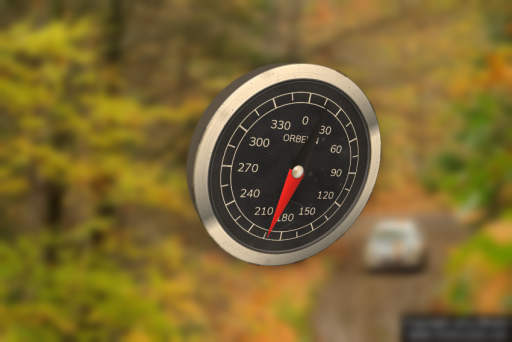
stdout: 195
